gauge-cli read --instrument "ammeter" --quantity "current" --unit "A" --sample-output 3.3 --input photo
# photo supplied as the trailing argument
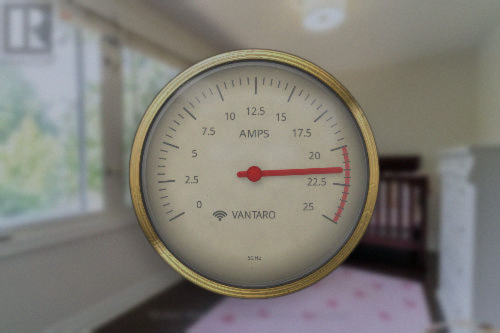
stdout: 21.5
